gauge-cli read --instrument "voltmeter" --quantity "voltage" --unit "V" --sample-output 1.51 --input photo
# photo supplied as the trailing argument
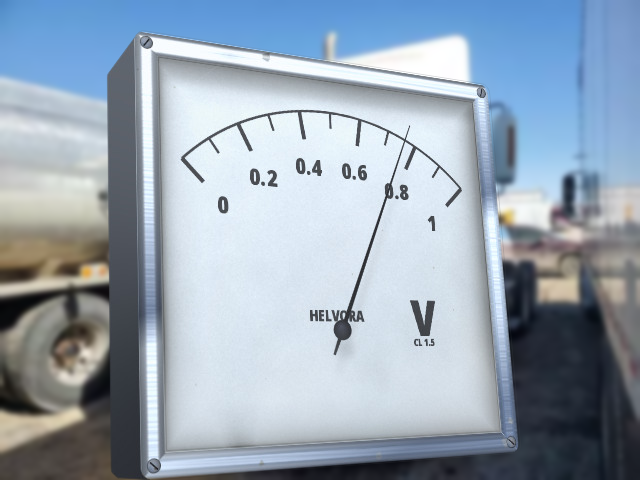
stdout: 0.75
